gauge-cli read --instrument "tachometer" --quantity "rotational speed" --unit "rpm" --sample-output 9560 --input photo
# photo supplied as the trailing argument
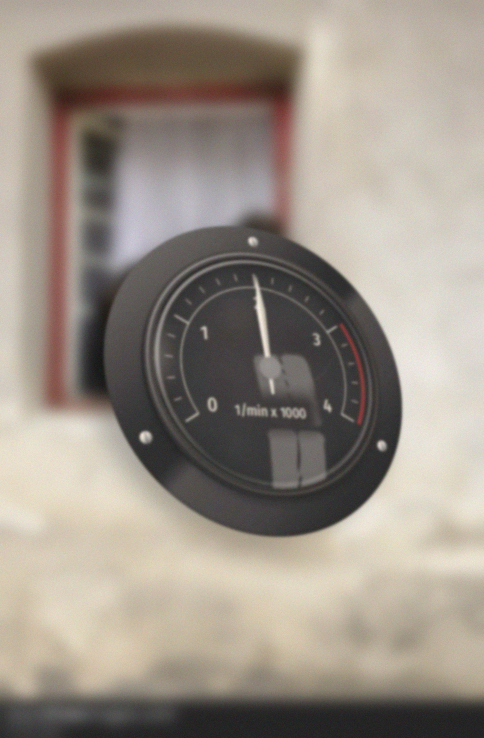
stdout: 2000
